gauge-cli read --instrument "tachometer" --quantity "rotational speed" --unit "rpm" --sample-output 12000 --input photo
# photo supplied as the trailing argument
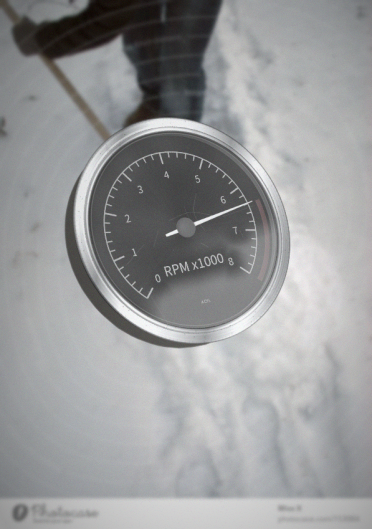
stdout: 6400
